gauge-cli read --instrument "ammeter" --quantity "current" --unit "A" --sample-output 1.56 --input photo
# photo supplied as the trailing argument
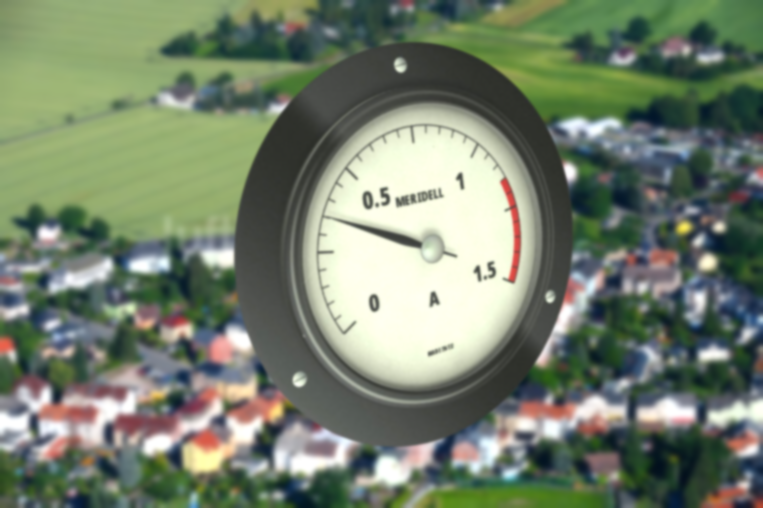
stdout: 0.35
